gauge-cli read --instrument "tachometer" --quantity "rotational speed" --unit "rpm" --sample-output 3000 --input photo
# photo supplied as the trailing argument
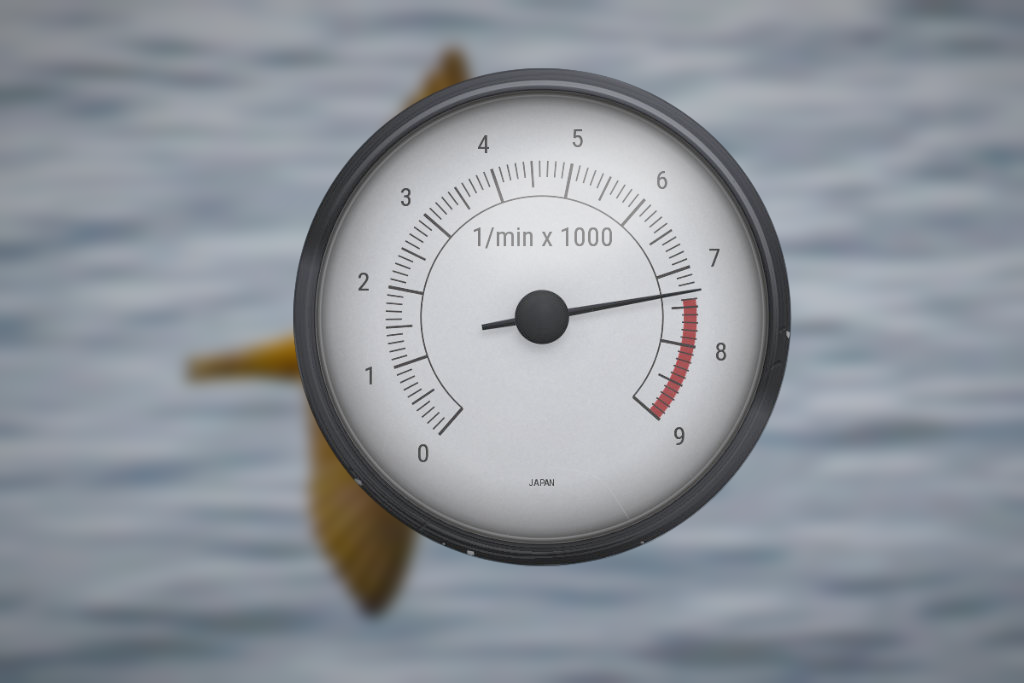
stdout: 7300
